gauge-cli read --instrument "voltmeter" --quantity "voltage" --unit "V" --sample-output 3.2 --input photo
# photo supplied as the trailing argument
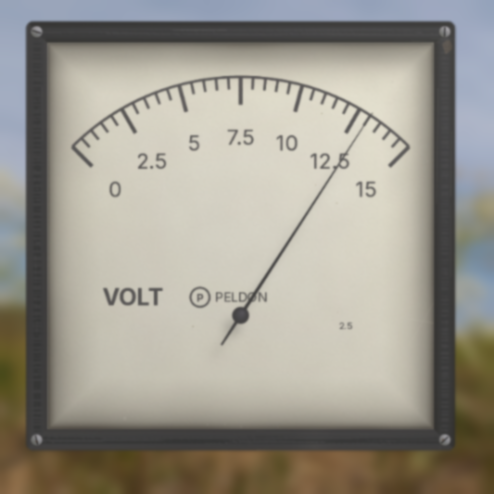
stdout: 13
